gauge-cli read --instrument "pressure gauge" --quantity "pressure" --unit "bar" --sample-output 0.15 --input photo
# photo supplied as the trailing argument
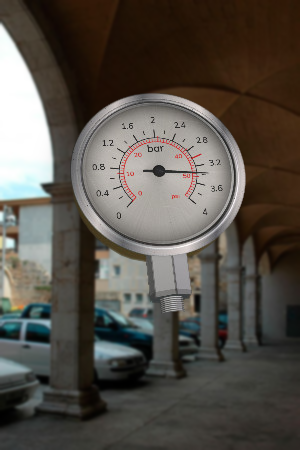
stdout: 3.4
